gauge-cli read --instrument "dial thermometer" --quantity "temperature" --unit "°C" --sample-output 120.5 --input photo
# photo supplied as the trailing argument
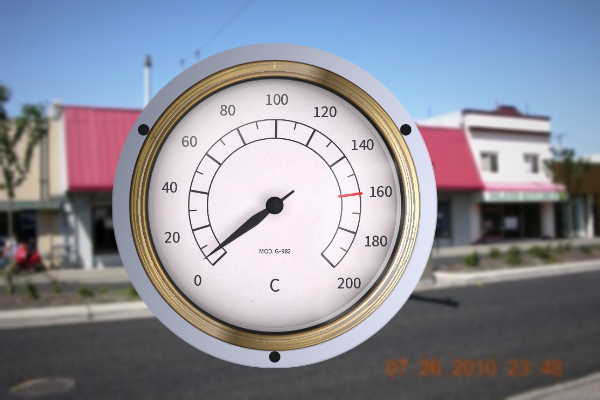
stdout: 5
